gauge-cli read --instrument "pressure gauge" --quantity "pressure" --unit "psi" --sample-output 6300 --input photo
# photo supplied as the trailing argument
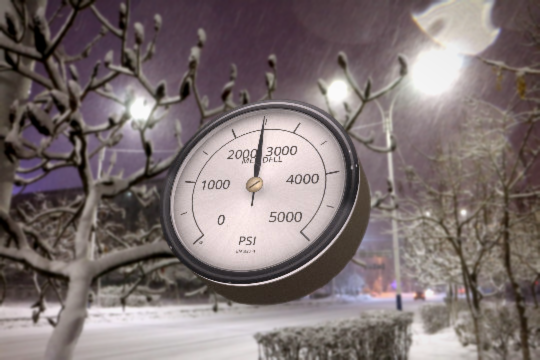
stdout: 2500
